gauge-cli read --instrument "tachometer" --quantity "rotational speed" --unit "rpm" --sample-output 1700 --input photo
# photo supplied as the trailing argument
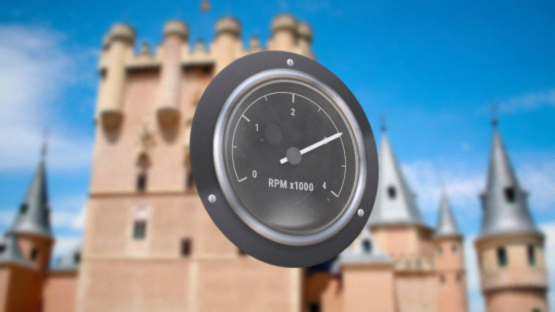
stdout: 3000
